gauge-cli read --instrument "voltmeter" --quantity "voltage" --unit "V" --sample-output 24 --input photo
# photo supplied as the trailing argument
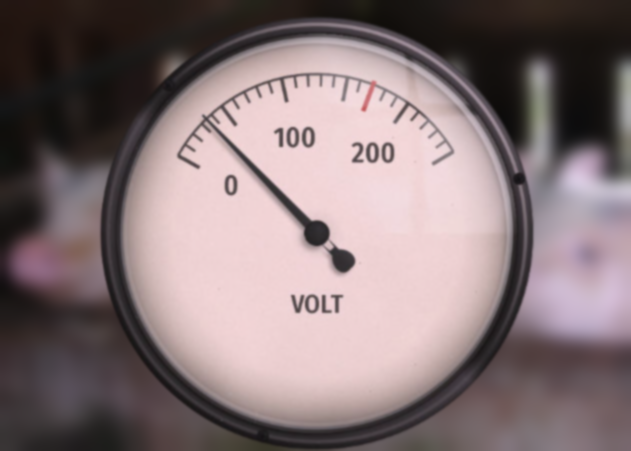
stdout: 35
